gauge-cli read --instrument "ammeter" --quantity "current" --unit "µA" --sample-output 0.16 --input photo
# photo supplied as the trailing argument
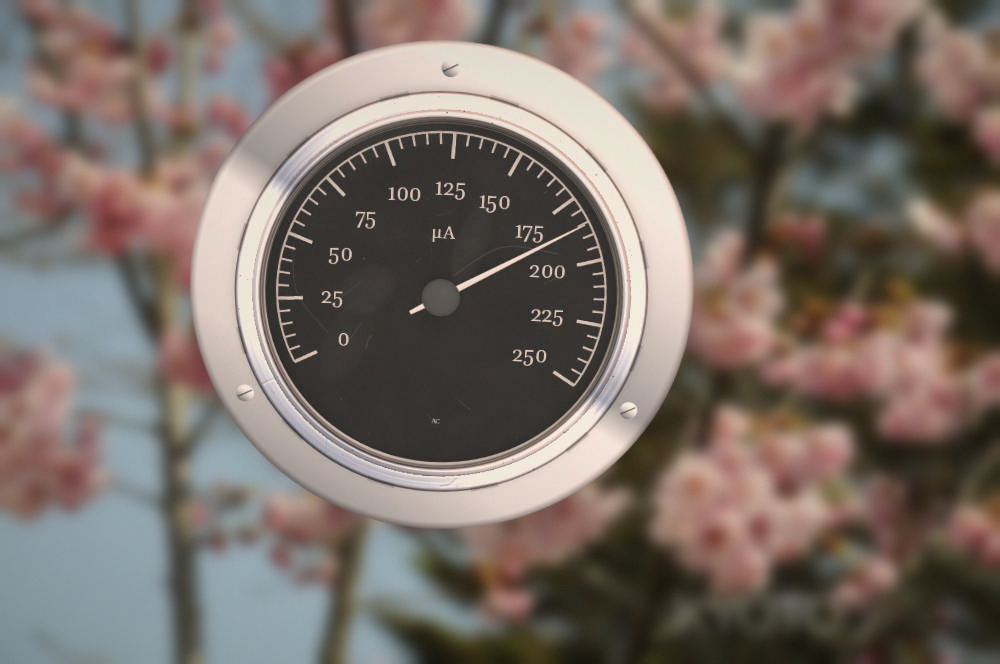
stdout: 185
